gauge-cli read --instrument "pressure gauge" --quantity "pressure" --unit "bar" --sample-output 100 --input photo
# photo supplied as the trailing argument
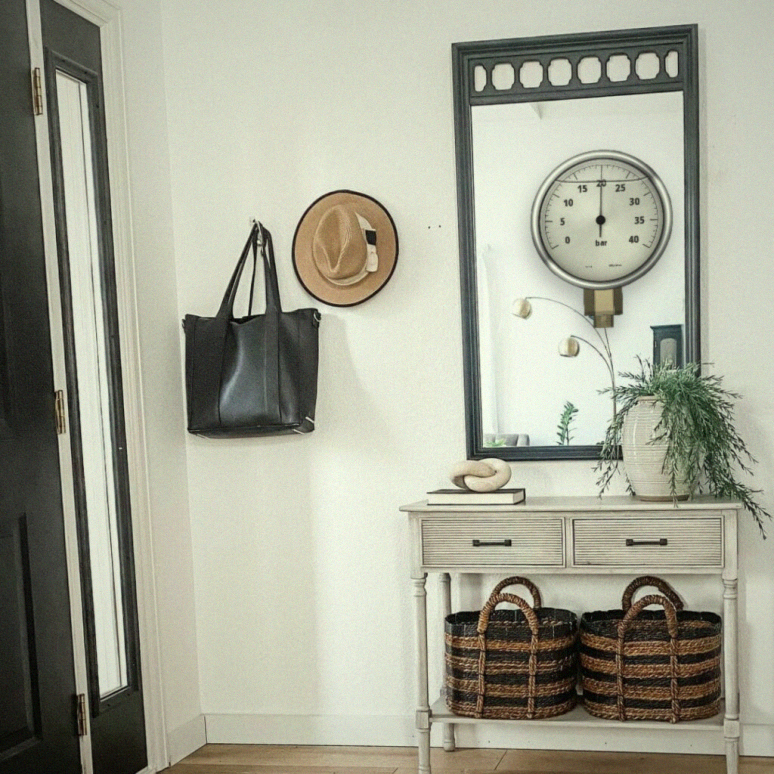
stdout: 20
